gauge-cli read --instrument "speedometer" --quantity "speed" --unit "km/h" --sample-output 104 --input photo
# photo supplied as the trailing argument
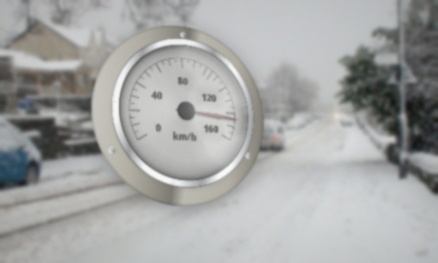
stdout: 145
